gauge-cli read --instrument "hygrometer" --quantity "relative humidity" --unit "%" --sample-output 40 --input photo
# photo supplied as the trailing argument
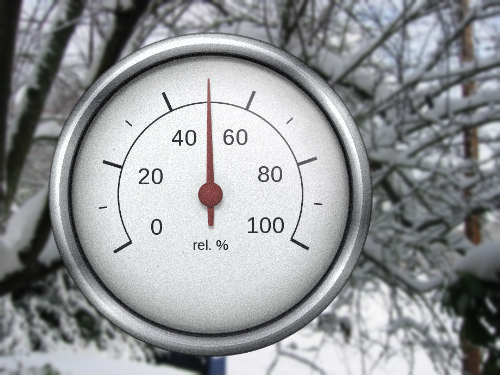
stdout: 50
